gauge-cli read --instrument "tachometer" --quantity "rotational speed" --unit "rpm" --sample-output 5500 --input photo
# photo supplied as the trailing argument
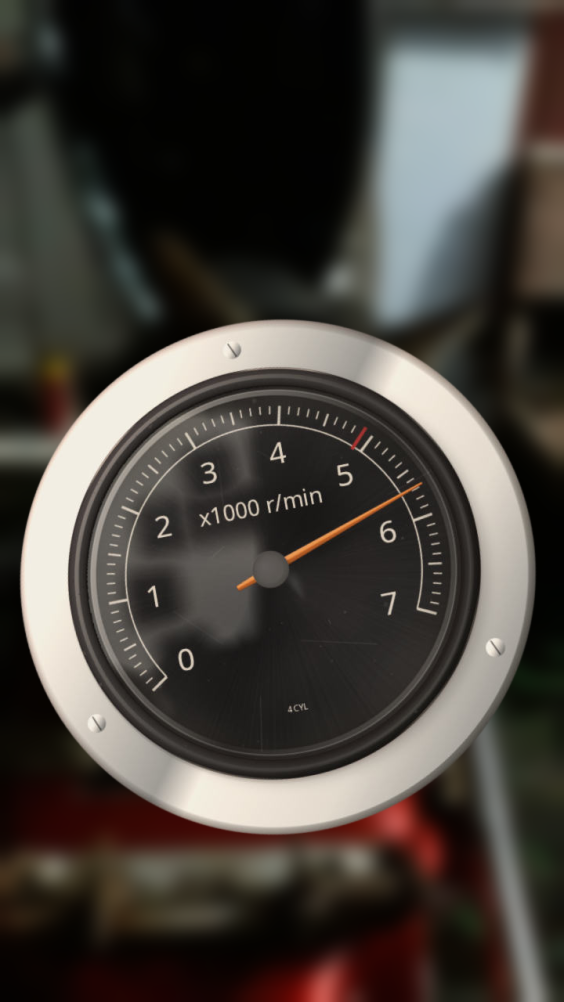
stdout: 5700
